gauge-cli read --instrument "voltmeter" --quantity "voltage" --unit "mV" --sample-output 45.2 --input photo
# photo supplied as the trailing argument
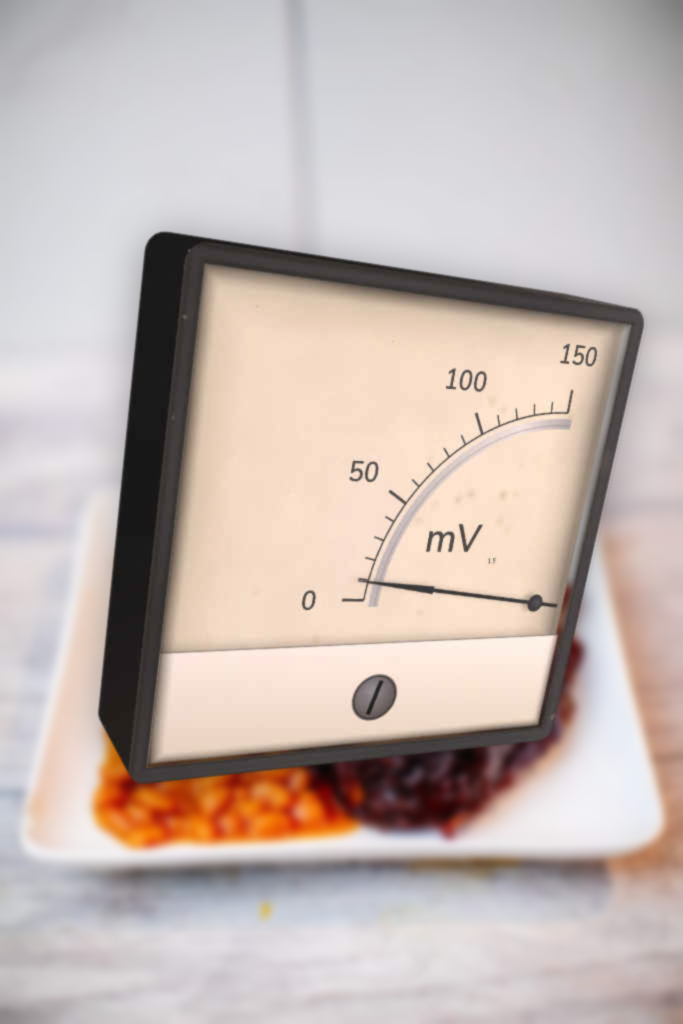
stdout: 10
